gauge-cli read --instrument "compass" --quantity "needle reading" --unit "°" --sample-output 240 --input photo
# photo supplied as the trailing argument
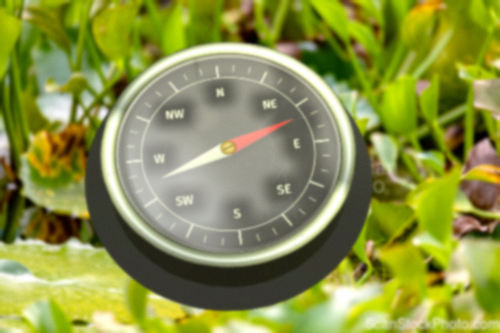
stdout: 70
